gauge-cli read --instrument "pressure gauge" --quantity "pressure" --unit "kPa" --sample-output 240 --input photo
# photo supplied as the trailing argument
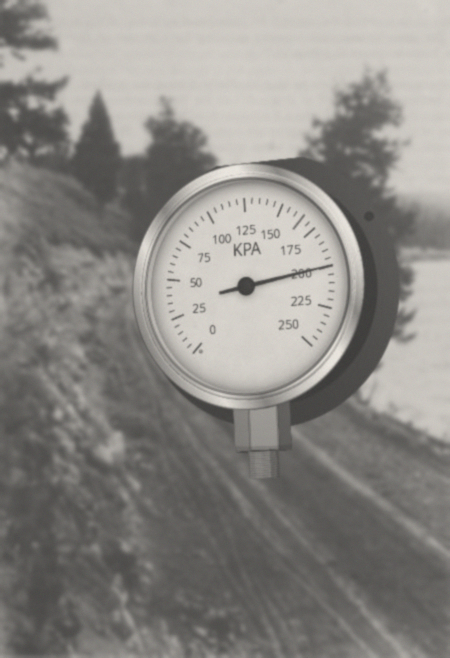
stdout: 200
